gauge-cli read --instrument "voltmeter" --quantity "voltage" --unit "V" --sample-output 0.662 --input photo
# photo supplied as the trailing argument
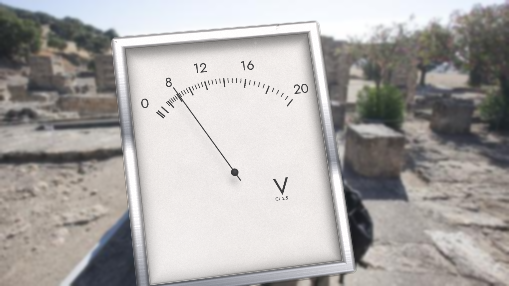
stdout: 8
